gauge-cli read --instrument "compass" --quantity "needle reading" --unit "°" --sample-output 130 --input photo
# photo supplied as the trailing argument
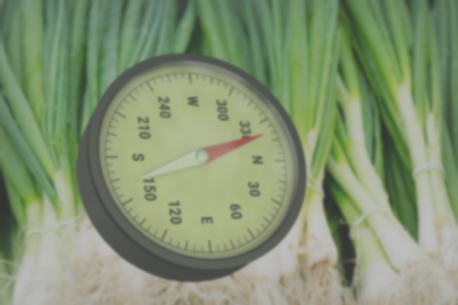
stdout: 340
